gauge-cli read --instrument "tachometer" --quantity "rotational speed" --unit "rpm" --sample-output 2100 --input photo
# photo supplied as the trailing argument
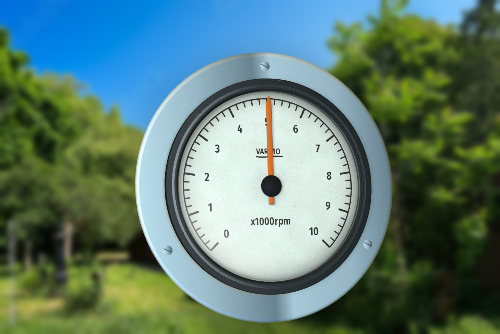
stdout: 5000
